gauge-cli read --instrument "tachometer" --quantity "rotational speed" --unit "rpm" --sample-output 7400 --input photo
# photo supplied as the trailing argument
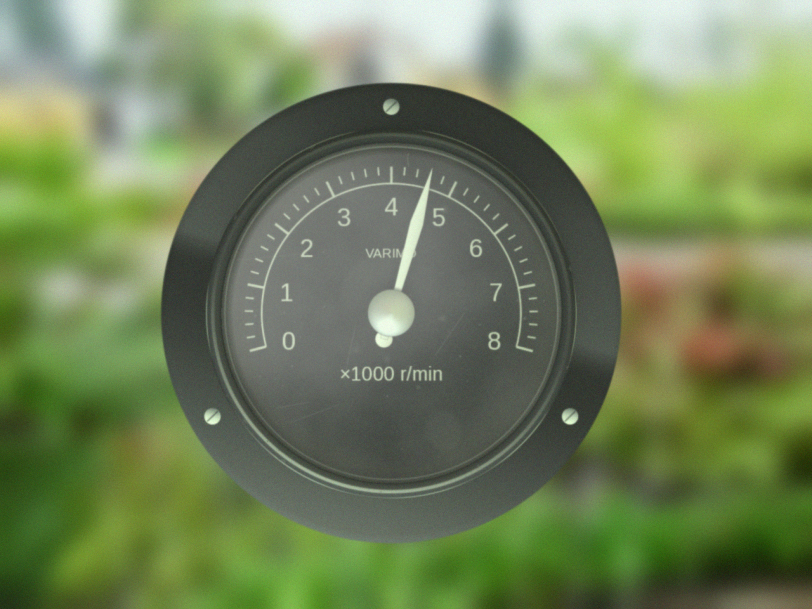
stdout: 4600
